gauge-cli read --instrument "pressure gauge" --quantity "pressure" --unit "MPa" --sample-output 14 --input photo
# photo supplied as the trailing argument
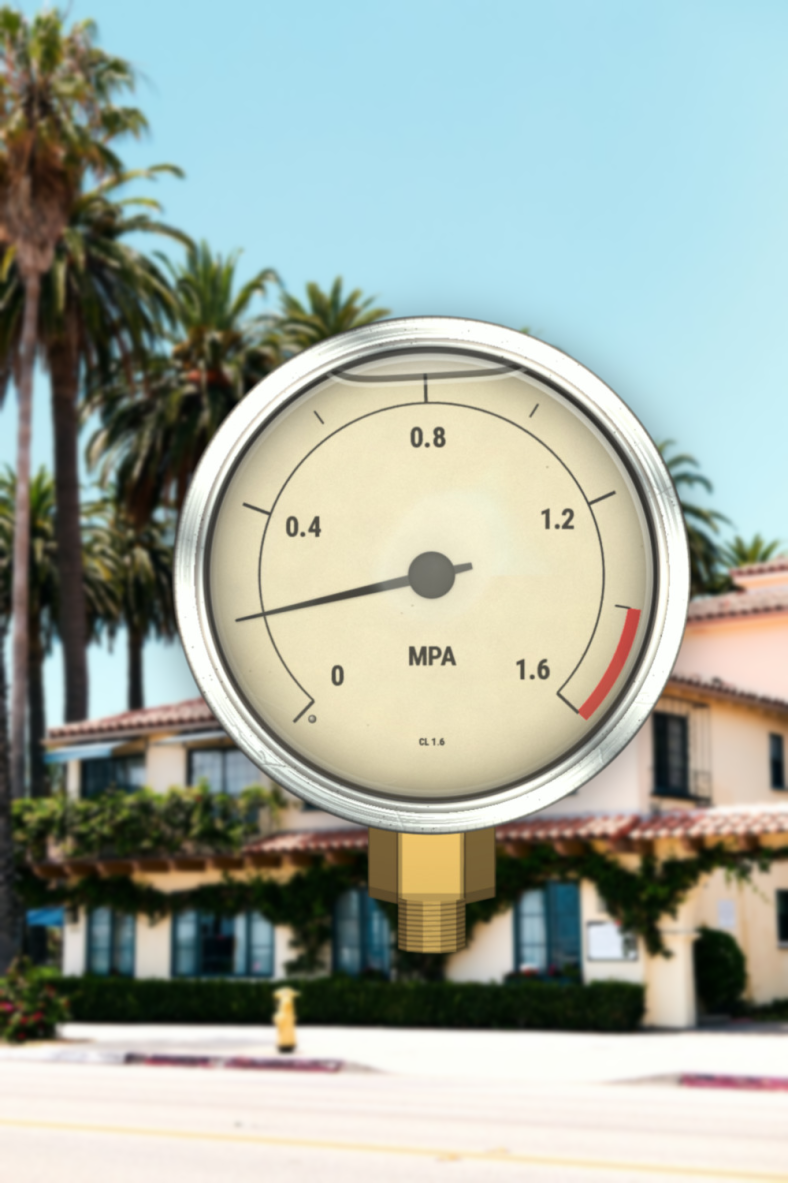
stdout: 0.2
